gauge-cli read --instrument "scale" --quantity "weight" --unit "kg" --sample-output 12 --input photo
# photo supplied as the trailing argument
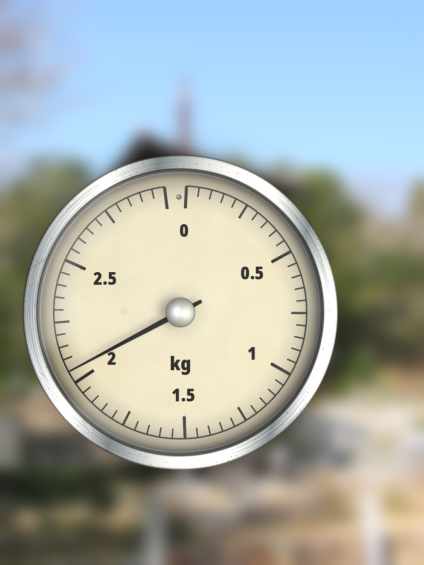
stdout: 2.05
